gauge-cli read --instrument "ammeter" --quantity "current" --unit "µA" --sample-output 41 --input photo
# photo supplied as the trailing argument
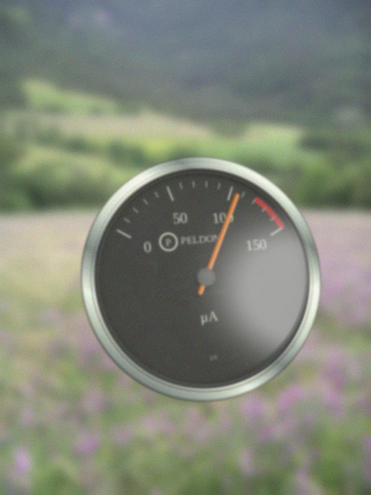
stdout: 105
